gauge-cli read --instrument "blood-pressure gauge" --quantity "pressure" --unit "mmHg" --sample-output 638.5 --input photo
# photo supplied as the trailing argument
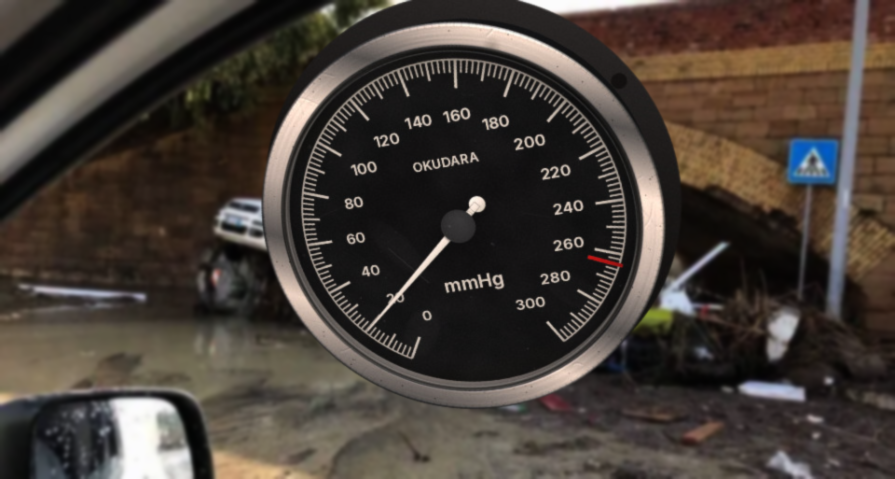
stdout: 20
